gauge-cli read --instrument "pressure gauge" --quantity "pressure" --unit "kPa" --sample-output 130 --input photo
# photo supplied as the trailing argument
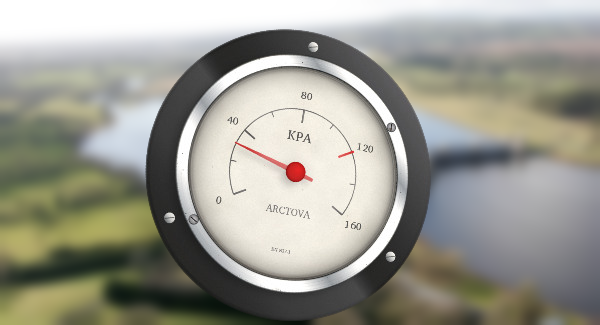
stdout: 30
